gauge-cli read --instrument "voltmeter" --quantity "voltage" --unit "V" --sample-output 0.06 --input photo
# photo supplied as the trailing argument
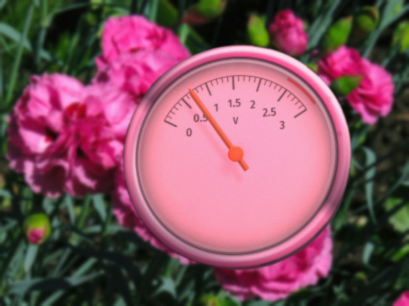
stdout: 0.7
